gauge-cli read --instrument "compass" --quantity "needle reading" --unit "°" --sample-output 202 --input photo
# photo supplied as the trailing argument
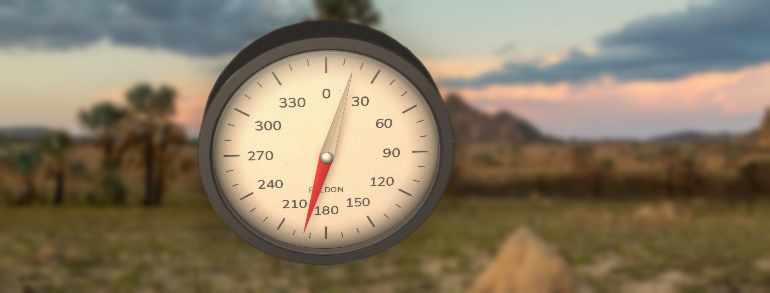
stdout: 195
